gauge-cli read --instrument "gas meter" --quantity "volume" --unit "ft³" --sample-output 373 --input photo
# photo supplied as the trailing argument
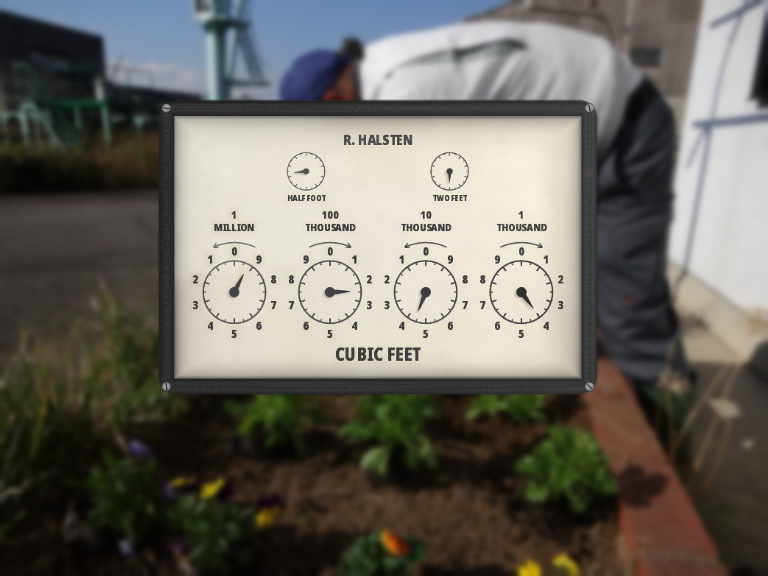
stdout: 924400
